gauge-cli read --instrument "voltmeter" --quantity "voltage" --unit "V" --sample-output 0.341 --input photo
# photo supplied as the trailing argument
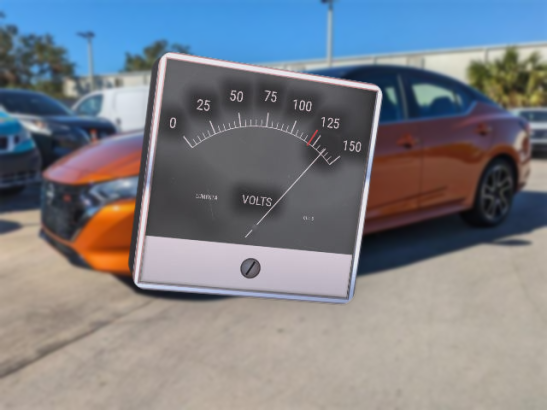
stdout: 135
